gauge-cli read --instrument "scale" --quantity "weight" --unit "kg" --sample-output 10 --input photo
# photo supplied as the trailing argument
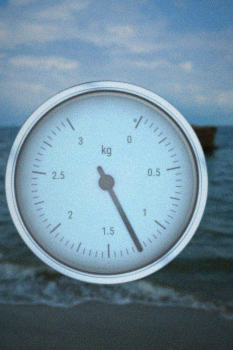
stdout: 1.25
